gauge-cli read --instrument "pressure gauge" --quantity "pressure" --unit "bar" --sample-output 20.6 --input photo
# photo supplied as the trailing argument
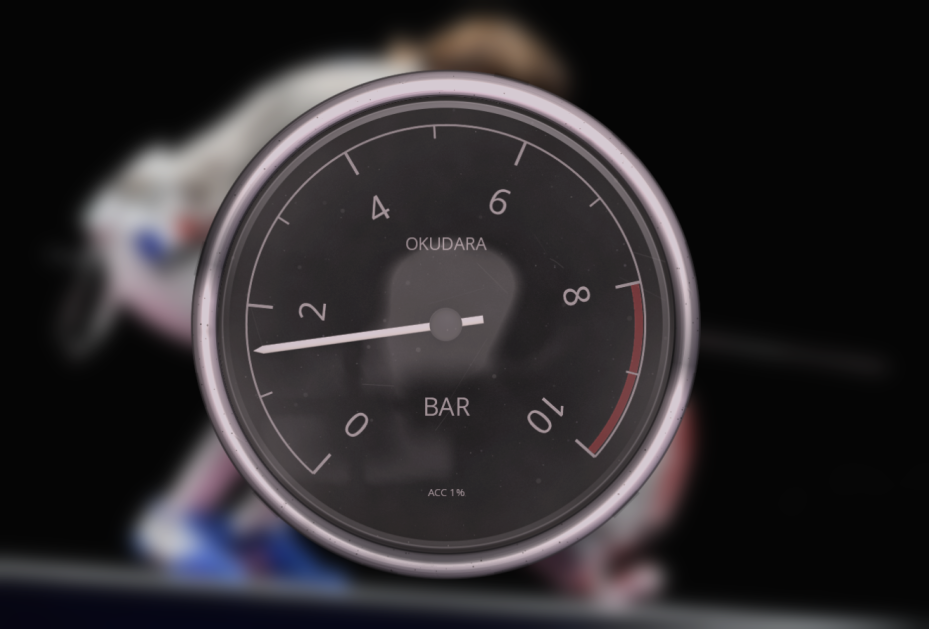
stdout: 1.5
